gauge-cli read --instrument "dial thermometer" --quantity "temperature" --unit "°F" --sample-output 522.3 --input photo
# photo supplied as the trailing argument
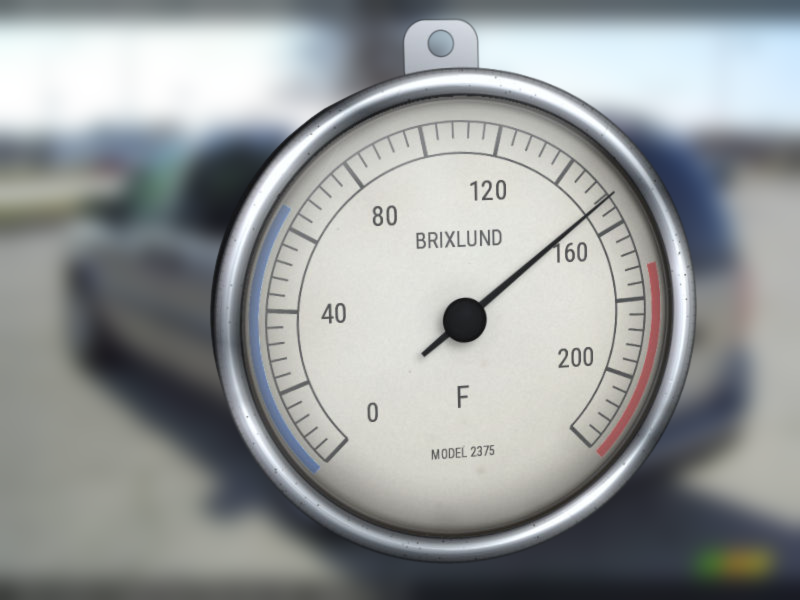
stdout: 152
